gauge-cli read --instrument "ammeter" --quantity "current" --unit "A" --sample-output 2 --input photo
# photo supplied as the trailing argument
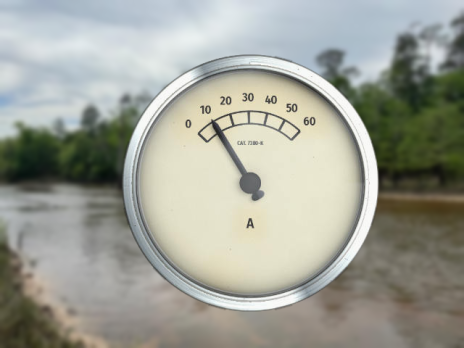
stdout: 10
